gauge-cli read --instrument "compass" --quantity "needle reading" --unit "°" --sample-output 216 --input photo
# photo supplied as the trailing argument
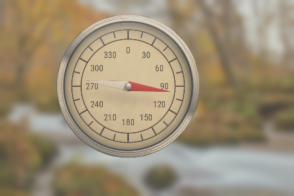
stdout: 97.5
